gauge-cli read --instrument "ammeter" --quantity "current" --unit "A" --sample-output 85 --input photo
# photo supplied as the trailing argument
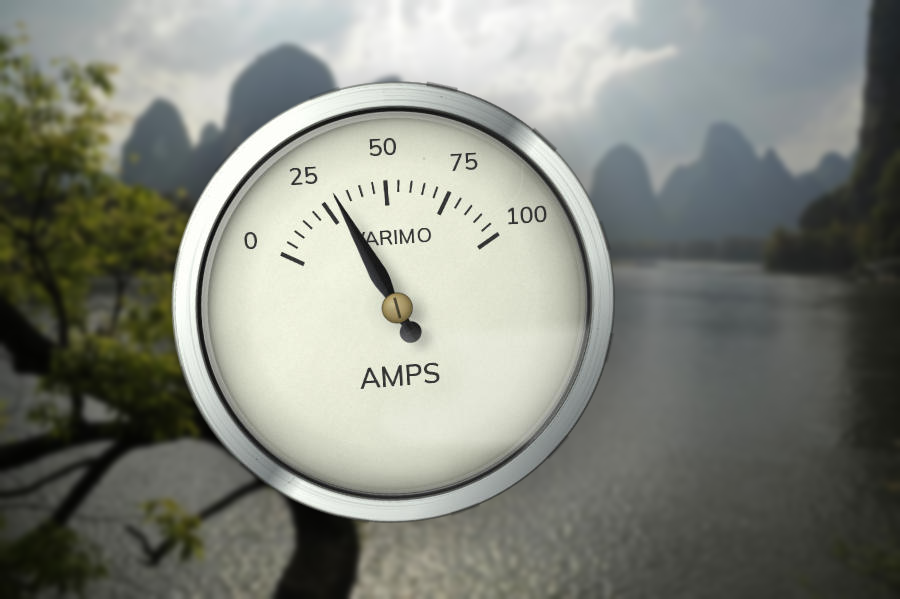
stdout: 30
